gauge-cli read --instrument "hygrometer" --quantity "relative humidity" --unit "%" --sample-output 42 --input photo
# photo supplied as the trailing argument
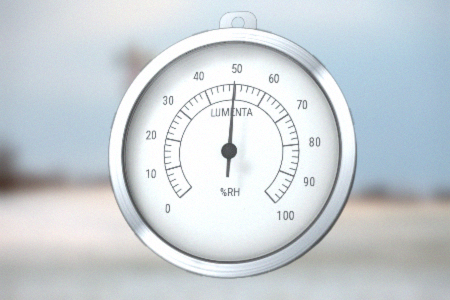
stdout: 50
